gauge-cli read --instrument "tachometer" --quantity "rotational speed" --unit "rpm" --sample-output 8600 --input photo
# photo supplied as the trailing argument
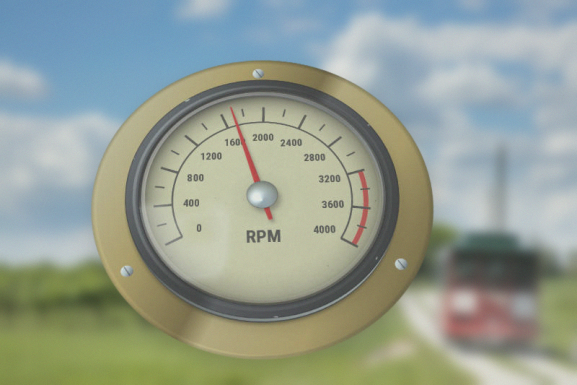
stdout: 1700
